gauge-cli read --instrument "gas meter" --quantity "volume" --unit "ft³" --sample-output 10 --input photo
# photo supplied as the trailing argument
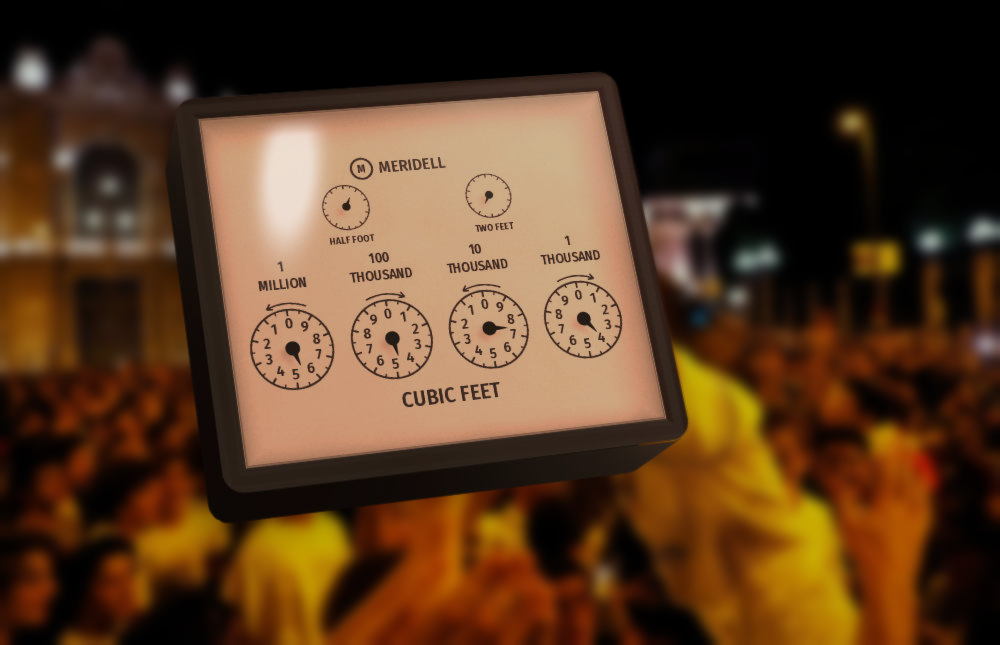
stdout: 547400
